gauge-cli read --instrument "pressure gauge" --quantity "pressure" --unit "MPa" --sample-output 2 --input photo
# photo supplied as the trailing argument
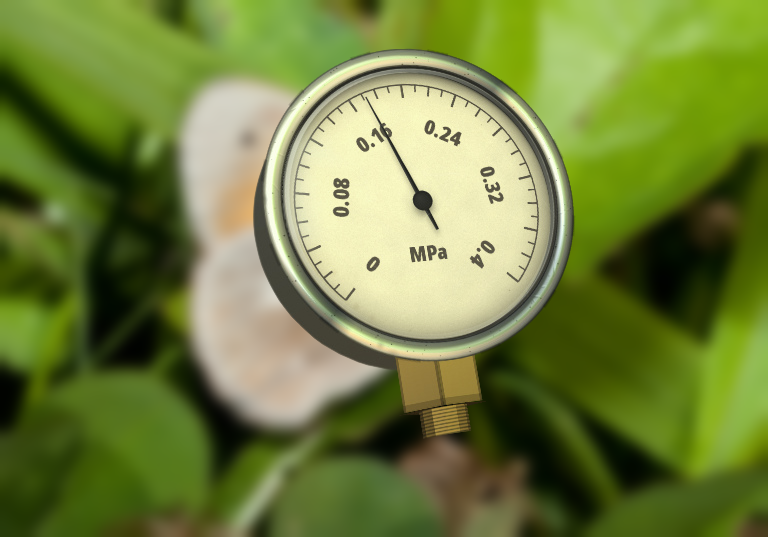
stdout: 0.17
